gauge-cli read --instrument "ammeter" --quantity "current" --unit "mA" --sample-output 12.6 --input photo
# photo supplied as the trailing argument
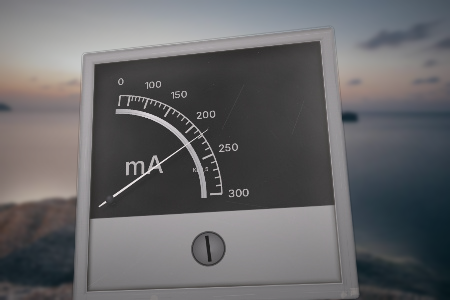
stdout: 220
